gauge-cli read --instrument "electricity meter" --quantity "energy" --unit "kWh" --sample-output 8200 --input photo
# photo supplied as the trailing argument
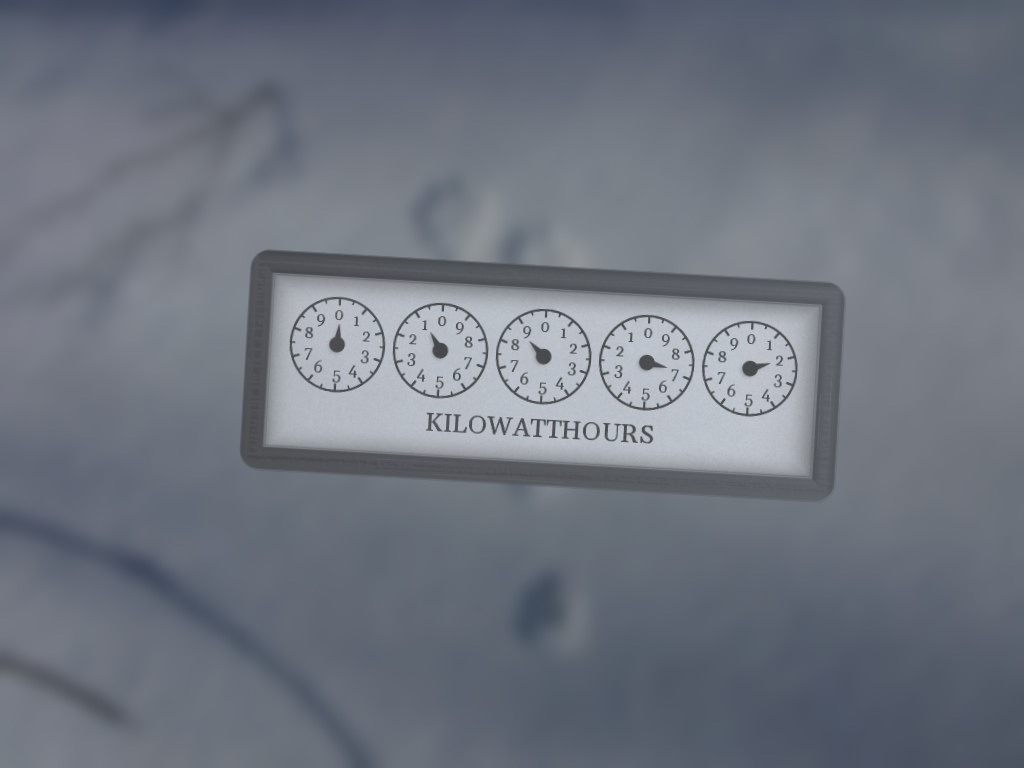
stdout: 872
